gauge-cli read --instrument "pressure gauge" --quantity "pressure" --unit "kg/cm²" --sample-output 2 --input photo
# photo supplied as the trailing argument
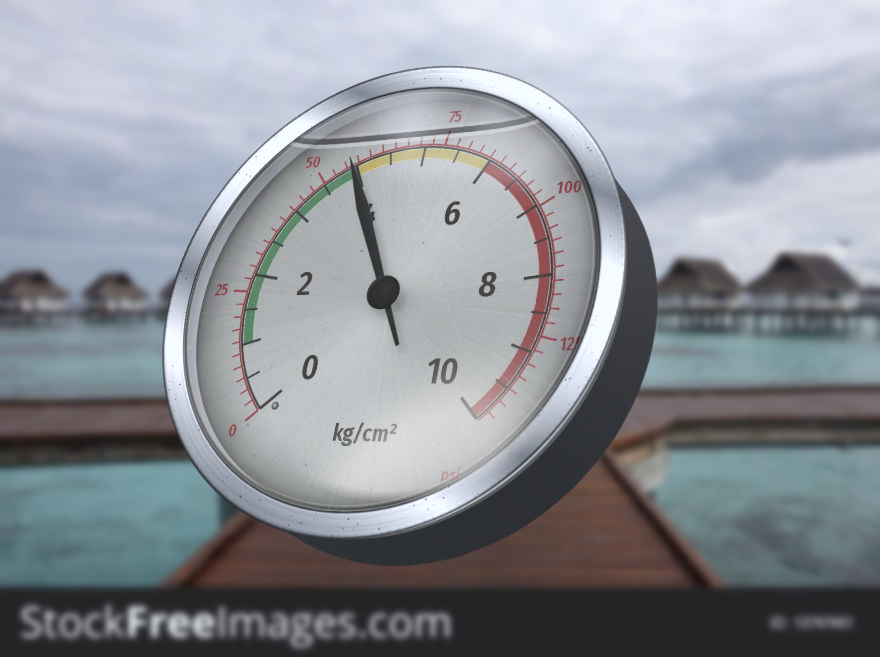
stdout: 4
